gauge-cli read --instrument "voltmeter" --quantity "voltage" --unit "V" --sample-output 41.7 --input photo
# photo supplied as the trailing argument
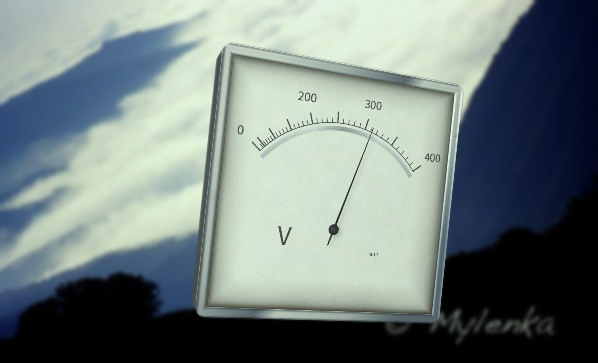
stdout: 310
